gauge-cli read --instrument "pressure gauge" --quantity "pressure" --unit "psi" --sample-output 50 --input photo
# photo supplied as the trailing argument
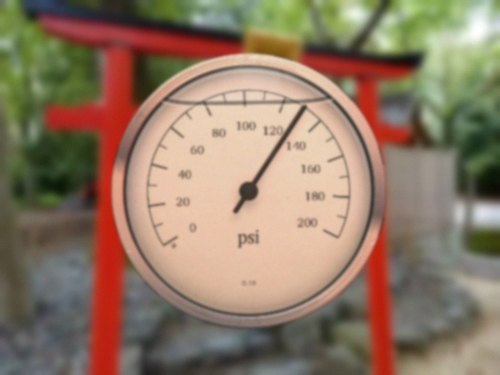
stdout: 130
